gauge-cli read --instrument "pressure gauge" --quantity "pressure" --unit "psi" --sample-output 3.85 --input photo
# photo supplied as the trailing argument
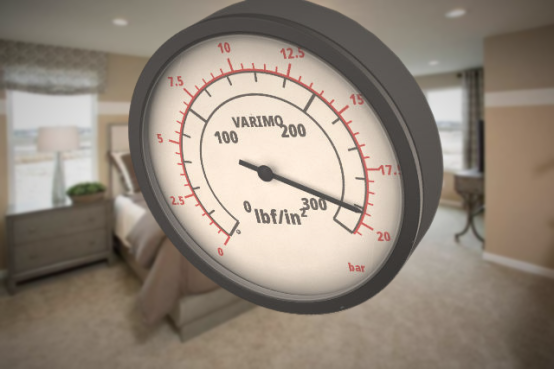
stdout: 280
